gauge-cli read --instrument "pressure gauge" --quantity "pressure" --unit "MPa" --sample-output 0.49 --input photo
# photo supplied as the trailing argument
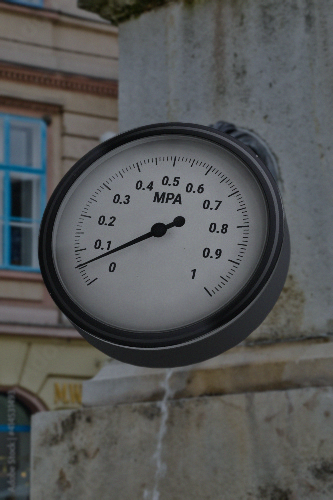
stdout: 0.05
